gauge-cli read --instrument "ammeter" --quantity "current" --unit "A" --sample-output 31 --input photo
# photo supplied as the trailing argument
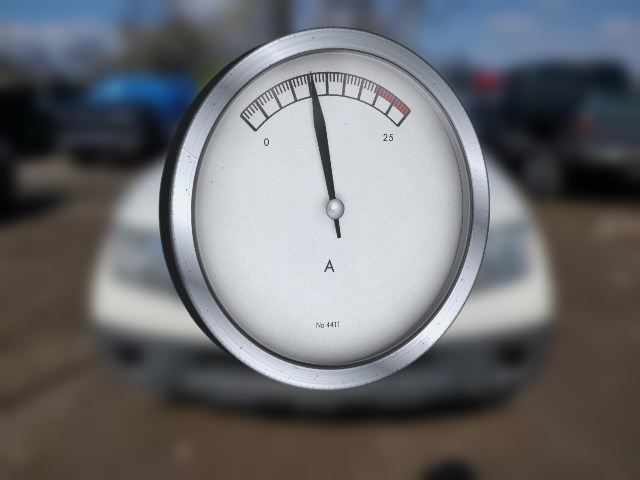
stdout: 10
